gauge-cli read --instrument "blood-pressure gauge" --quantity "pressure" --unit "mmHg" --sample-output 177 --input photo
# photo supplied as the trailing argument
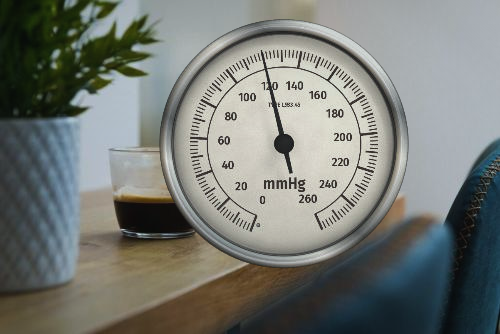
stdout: 120
